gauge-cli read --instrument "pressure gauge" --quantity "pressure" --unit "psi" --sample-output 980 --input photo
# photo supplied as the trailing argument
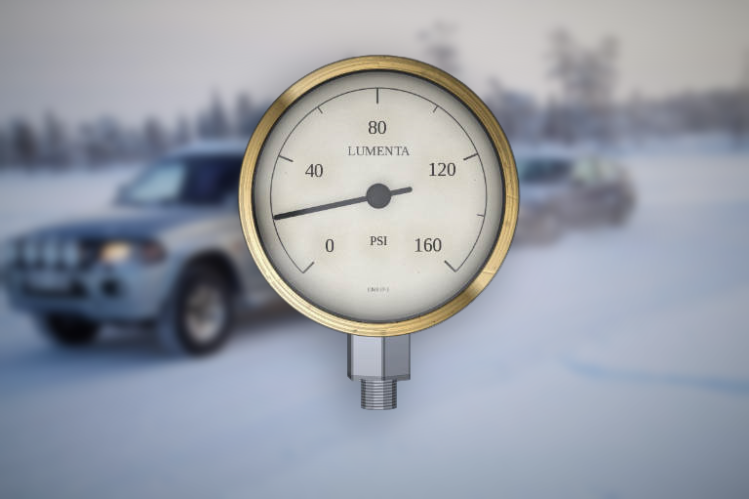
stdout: 20
